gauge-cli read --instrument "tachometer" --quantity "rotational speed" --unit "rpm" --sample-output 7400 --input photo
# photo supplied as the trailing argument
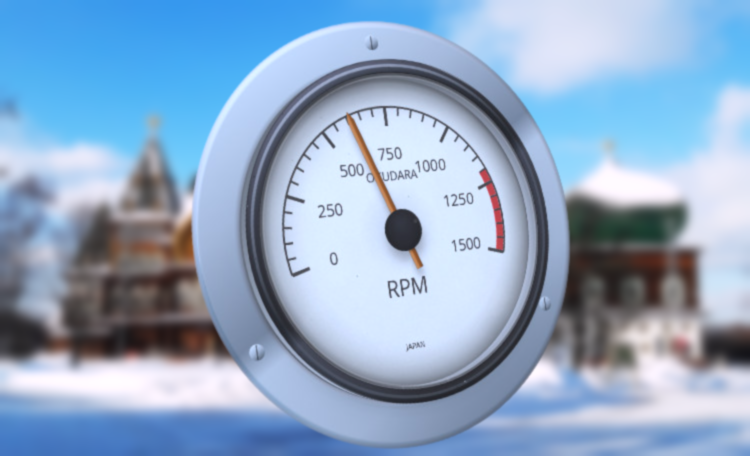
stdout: 600
